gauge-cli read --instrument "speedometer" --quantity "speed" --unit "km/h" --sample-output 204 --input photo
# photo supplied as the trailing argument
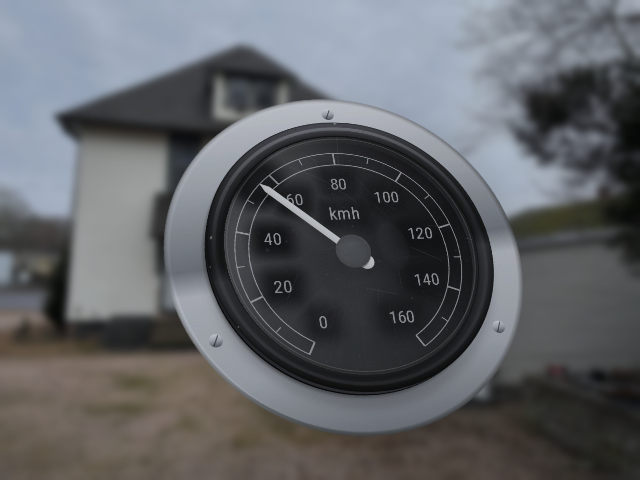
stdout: 55
